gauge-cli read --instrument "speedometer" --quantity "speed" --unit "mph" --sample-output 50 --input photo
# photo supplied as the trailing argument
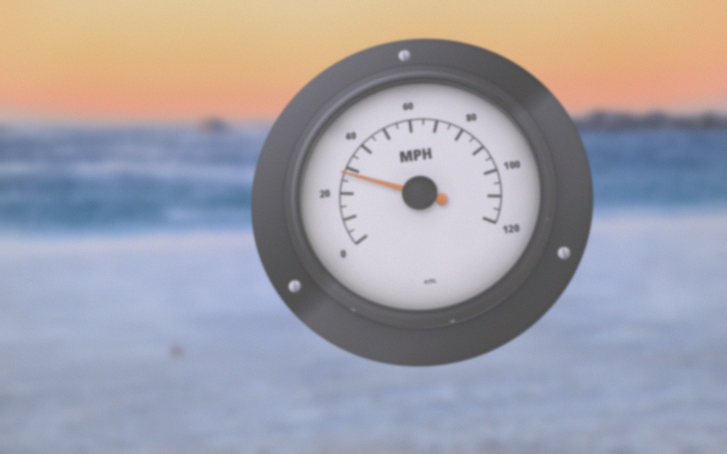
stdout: 27.5
